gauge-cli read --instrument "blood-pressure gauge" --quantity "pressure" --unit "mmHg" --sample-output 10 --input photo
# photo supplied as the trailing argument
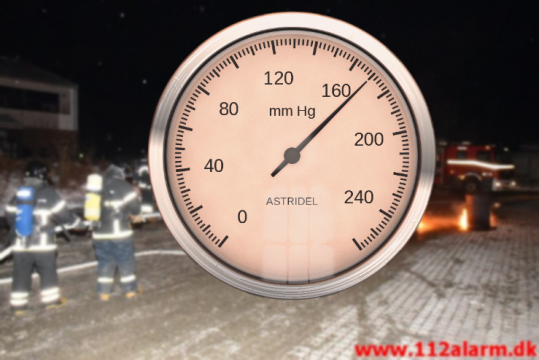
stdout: 170
